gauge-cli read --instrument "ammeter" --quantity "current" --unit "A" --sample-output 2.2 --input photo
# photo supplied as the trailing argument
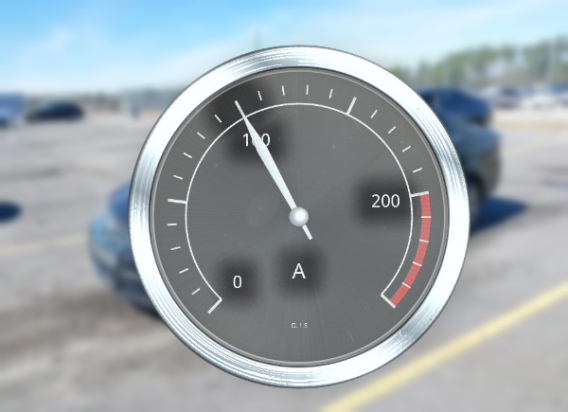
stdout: 100
